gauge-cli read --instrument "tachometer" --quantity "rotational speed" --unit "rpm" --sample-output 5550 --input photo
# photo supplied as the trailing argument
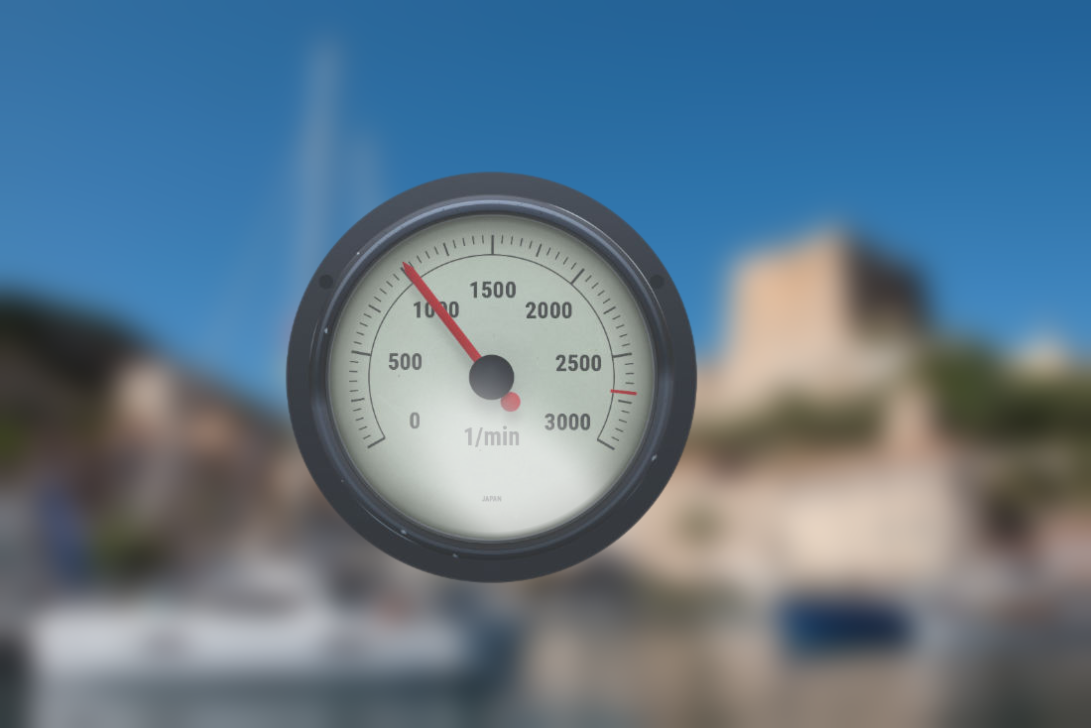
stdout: 1025
